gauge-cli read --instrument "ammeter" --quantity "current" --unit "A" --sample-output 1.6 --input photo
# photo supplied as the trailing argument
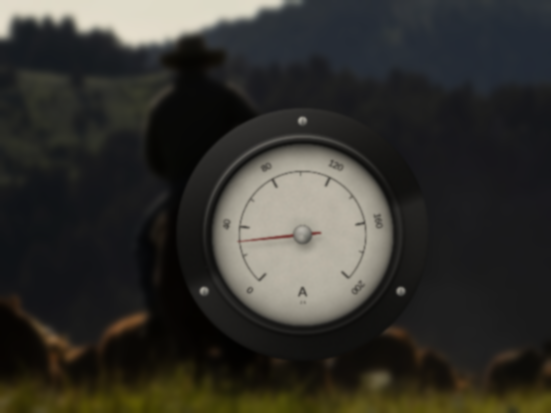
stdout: 30
